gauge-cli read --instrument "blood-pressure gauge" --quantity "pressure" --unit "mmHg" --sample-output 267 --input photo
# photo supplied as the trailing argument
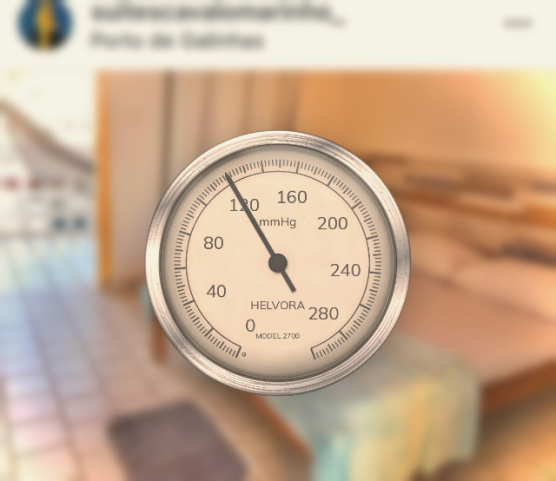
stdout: 120
